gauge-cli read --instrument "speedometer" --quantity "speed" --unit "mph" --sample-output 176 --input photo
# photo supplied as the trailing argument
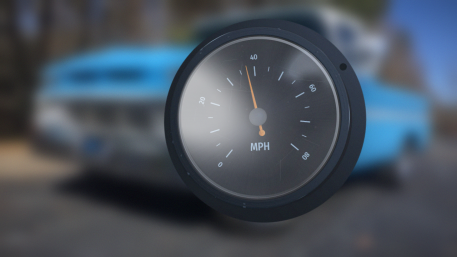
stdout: 37.5
